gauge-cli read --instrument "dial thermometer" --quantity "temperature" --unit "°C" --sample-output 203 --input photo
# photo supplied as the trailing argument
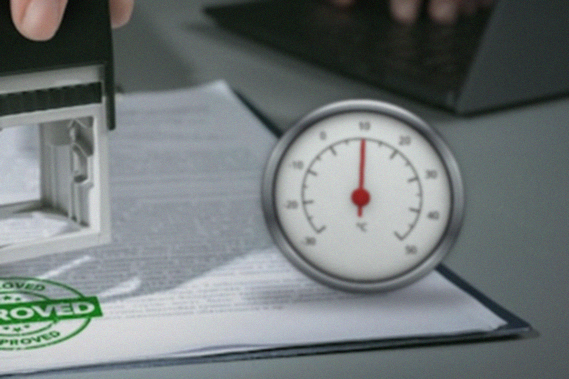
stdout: 10
